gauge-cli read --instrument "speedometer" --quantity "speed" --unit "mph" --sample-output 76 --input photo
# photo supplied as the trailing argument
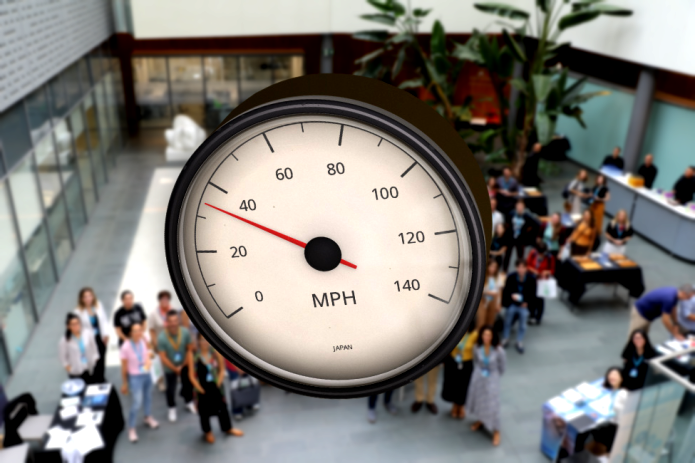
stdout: 35
